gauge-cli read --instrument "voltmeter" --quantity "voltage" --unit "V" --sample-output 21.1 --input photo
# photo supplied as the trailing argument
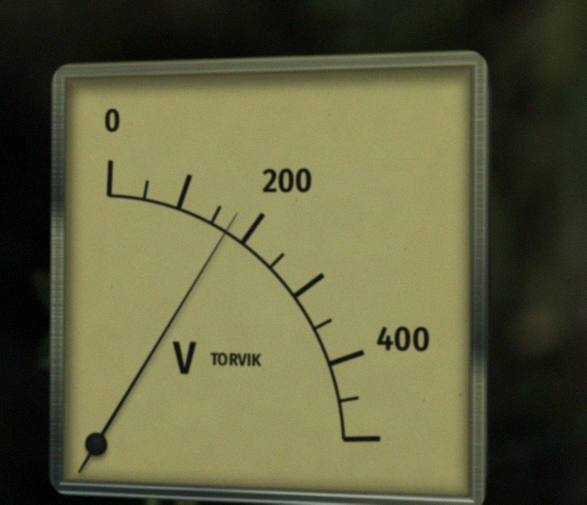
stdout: 175
